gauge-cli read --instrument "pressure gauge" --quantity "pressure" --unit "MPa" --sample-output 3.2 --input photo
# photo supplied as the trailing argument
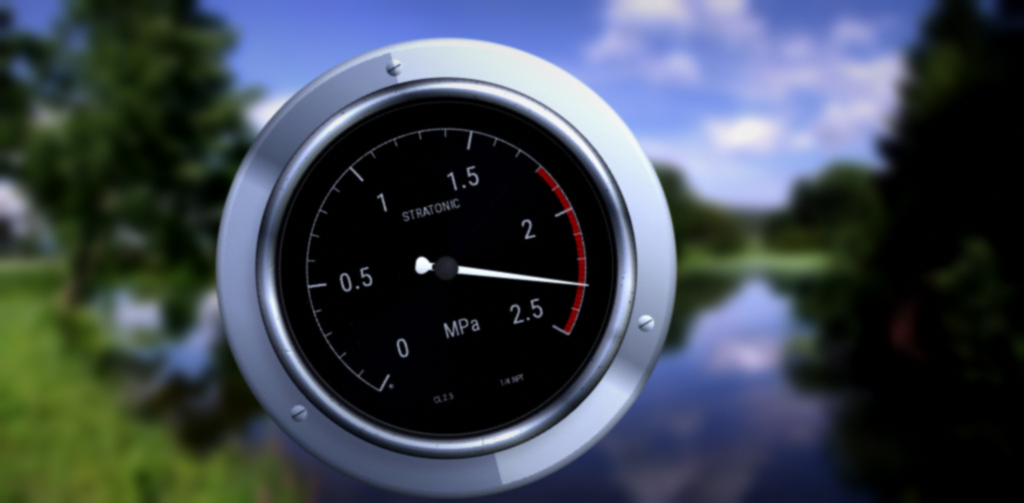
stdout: 2.3
